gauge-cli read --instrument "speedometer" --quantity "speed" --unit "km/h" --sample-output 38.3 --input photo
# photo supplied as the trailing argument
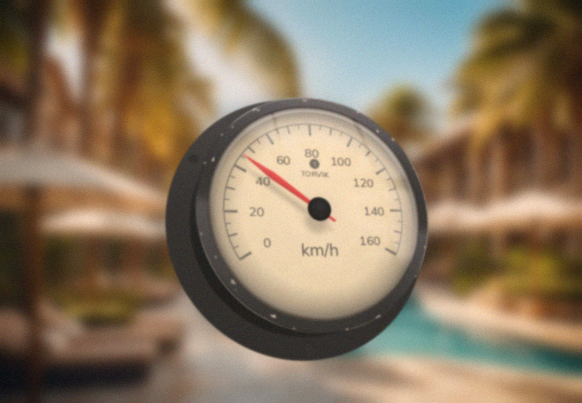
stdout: 45
